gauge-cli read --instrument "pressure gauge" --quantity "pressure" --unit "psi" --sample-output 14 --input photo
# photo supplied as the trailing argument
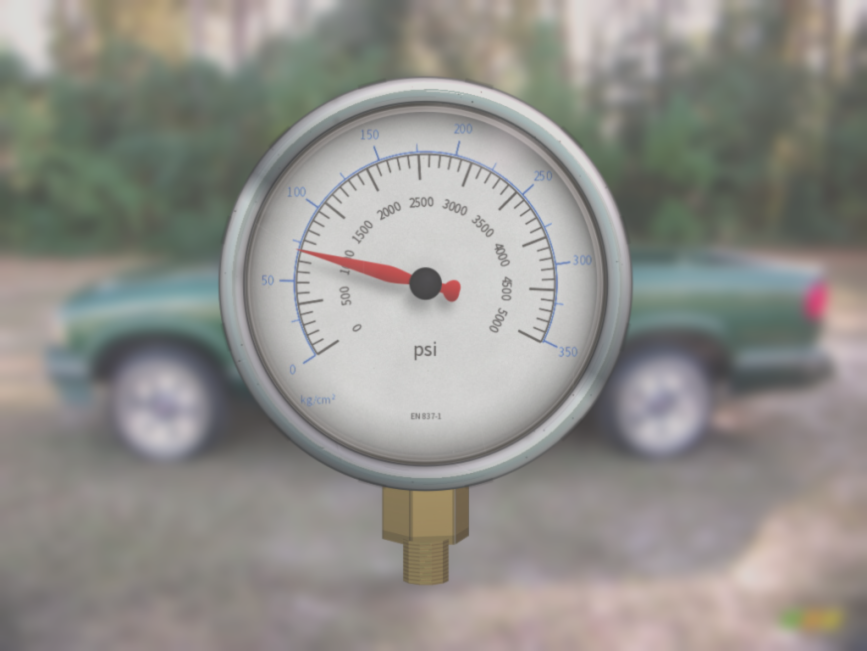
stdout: 1000
